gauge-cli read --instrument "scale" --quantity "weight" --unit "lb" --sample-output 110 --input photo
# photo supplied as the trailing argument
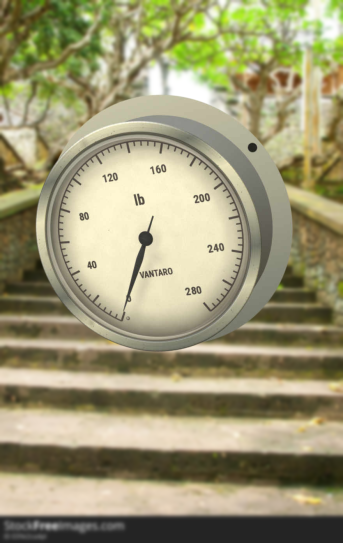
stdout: 0
